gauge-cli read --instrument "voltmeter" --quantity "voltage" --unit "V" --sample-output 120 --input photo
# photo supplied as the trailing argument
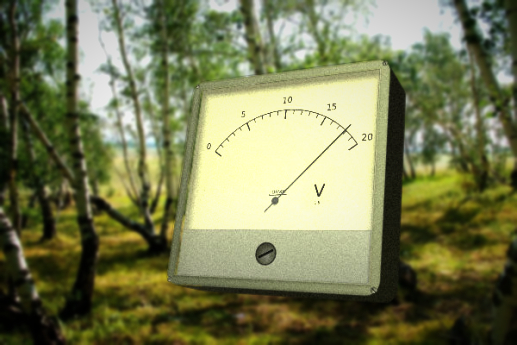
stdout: 18
